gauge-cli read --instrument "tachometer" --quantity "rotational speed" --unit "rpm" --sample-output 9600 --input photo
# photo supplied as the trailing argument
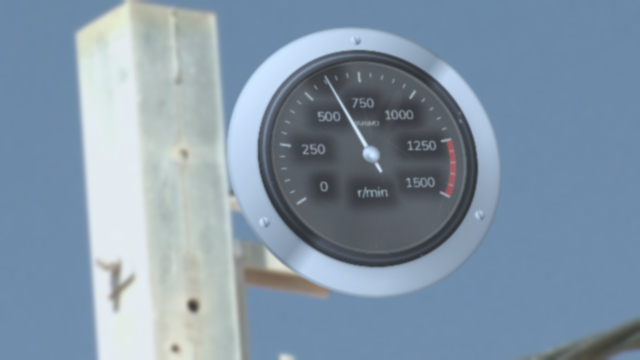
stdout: 600
